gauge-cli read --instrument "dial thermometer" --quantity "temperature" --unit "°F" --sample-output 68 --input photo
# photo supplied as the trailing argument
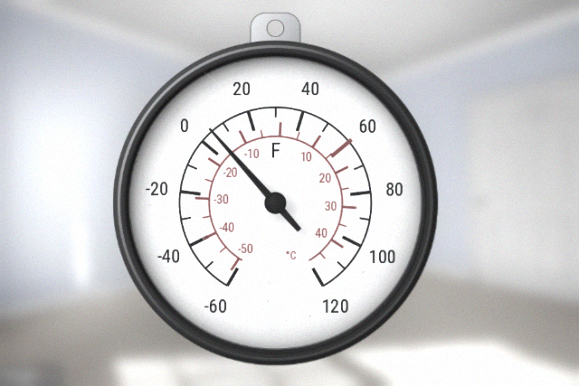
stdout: 5
